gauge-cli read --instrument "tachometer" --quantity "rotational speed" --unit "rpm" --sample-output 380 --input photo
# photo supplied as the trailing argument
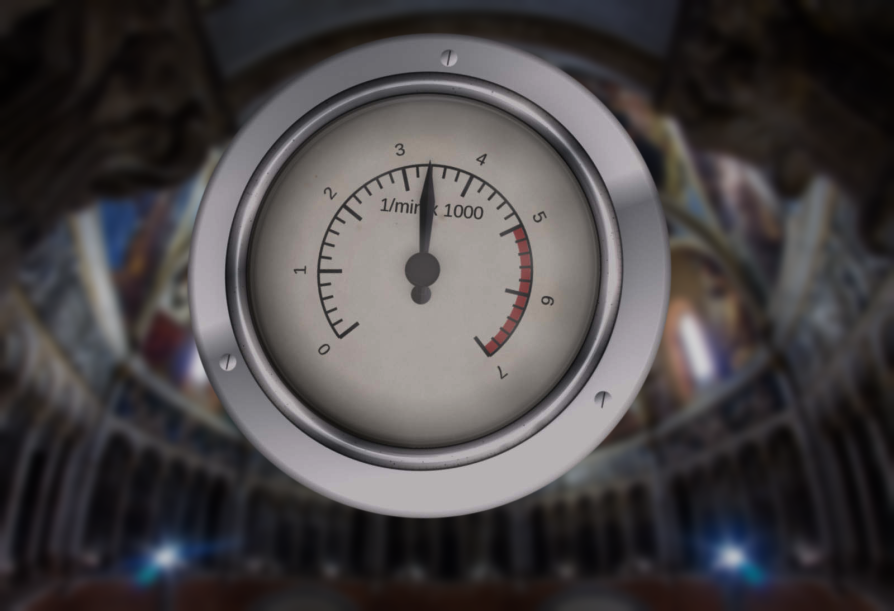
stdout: 3400
